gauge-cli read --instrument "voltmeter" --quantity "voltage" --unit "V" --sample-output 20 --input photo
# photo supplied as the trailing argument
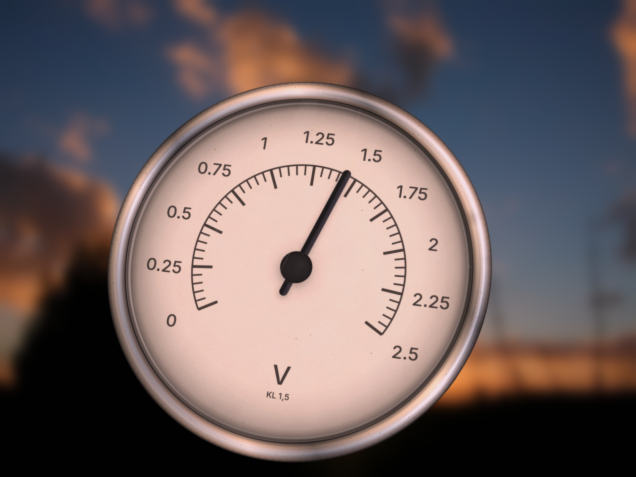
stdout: 1.45
